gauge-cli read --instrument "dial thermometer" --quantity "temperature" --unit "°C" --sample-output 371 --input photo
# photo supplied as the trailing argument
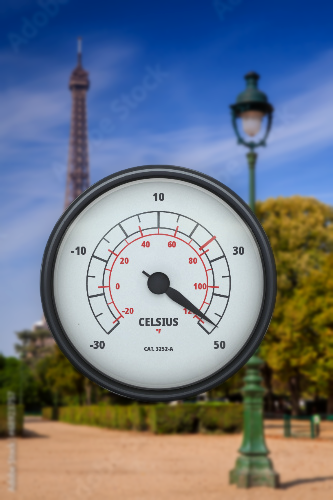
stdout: 47.5
